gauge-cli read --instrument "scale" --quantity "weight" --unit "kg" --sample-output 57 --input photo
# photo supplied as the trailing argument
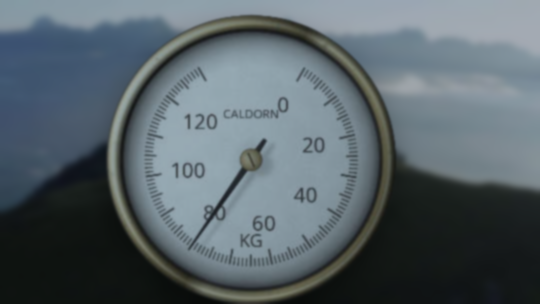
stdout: 80
